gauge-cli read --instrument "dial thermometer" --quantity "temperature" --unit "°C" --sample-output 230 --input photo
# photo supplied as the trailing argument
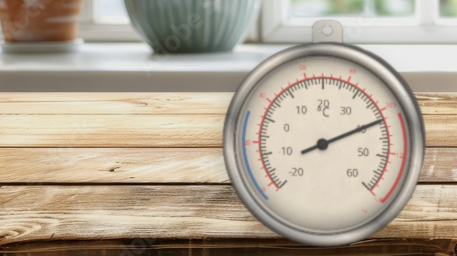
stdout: 40
